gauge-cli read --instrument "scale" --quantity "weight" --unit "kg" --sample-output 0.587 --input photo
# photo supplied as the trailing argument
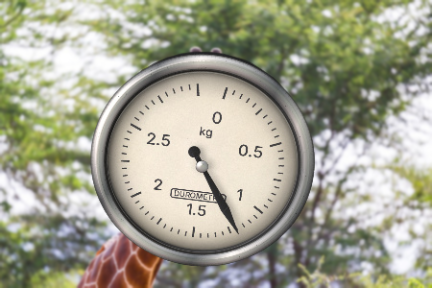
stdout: 1.2
